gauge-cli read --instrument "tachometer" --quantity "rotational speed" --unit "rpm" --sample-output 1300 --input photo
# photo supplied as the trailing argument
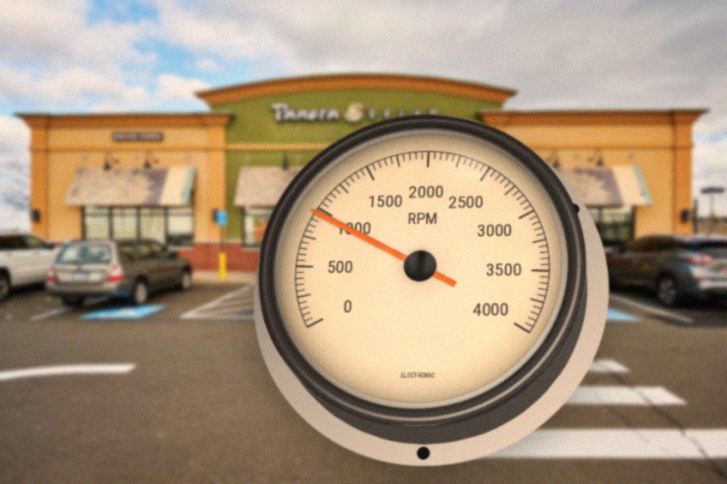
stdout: 950
